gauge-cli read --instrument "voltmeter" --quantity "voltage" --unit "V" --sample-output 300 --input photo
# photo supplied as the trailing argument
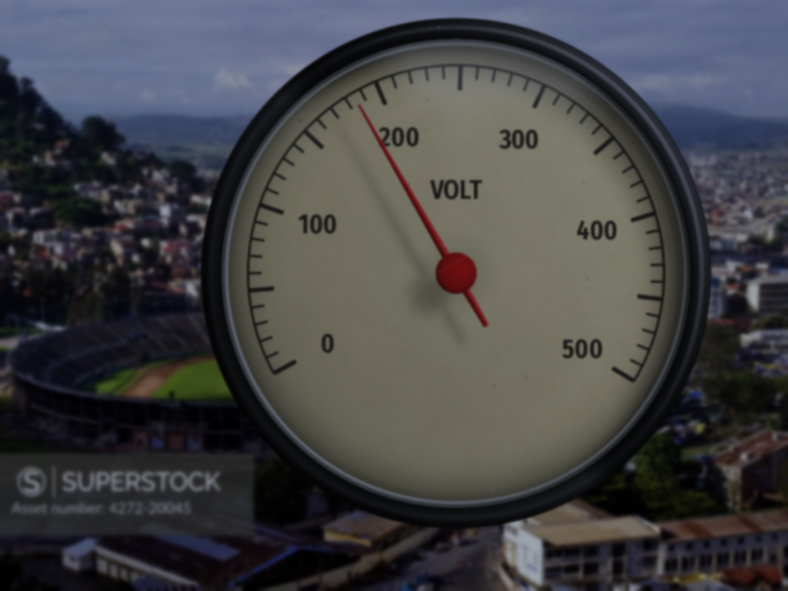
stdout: 185
